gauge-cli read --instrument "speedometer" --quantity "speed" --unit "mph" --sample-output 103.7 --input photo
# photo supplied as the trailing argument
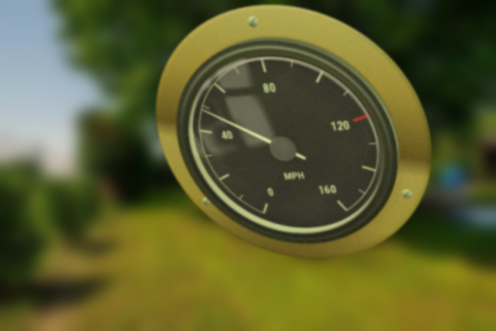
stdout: 50
